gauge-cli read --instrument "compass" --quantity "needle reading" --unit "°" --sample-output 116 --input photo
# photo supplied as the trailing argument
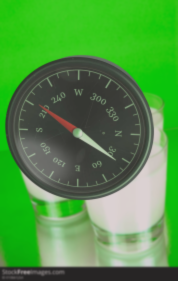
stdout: 215
